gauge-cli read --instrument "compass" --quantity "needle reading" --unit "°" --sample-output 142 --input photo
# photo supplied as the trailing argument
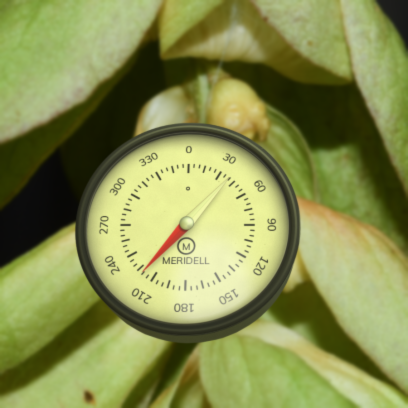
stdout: 220
